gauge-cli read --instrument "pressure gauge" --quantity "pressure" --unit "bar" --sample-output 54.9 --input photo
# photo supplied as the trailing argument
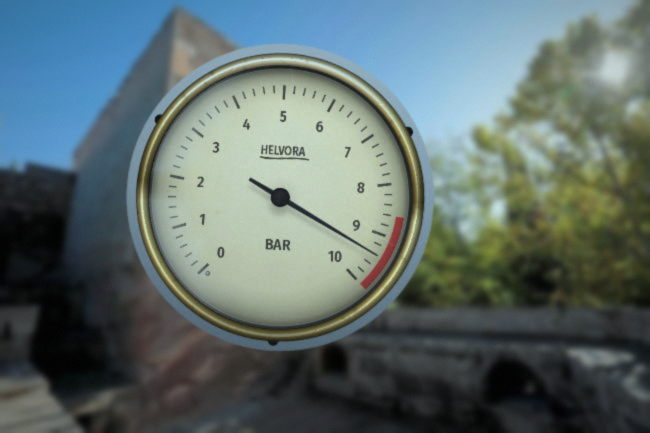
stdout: 9.4
